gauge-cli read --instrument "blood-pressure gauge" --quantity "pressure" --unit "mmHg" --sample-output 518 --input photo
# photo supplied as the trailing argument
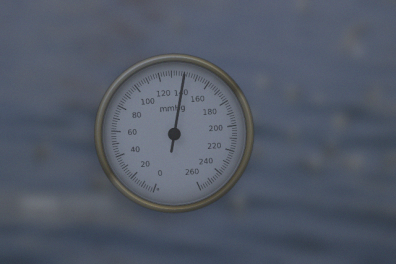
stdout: 140
